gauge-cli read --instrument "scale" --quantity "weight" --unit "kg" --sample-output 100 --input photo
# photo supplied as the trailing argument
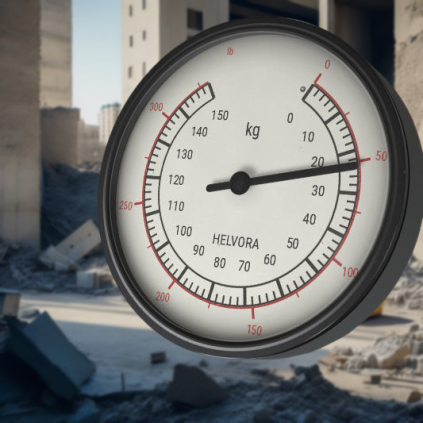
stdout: 24
